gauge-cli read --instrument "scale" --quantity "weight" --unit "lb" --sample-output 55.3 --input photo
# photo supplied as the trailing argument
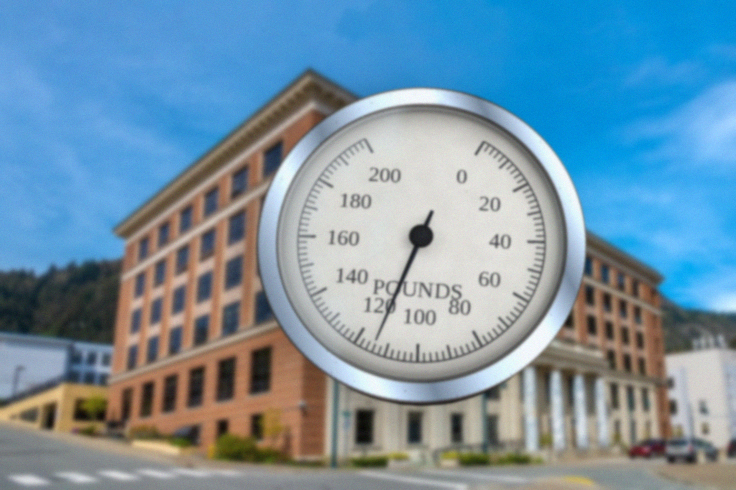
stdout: 114
